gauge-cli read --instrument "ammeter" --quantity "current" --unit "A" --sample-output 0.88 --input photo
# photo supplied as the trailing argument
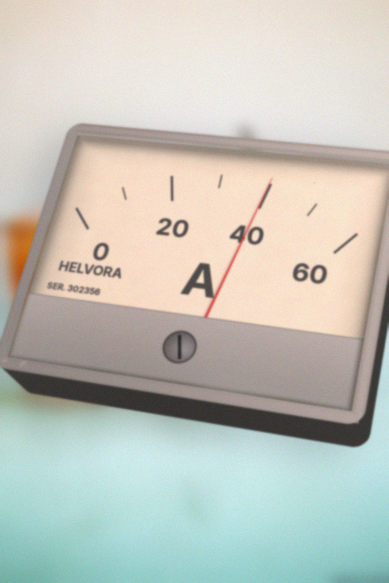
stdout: 40
